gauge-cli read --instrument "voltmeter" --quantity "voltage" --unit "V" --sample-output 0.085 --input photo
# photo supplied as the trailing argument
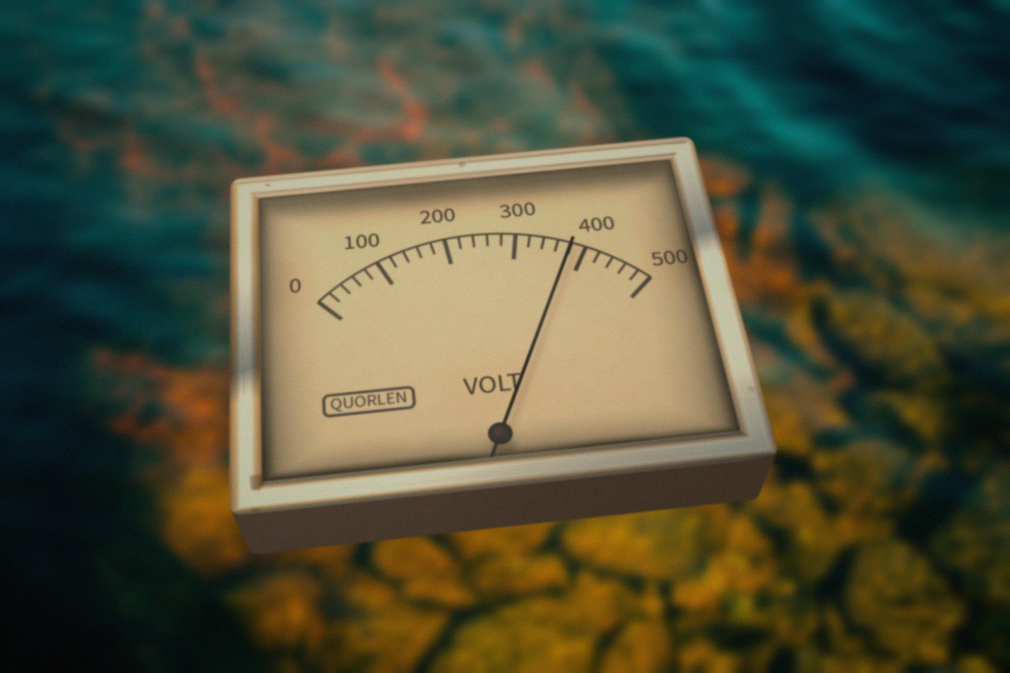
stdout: 380
